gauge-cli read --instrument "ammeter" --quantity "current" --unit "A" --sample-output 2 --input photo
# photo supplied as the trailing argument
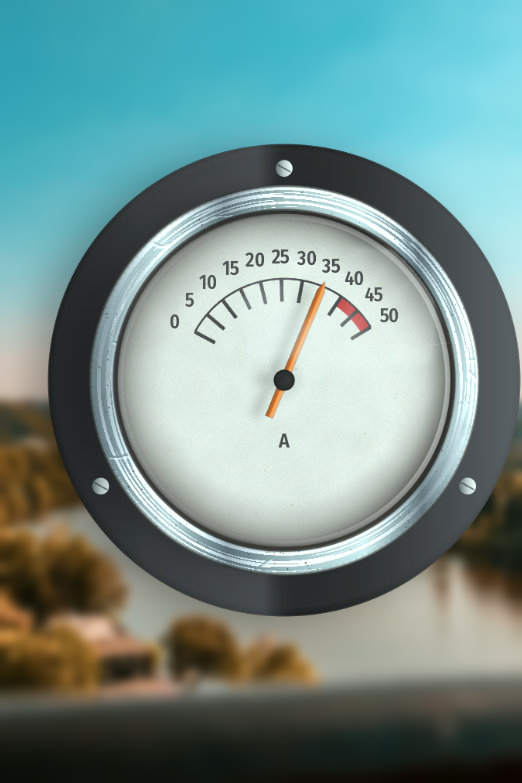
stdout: 35
